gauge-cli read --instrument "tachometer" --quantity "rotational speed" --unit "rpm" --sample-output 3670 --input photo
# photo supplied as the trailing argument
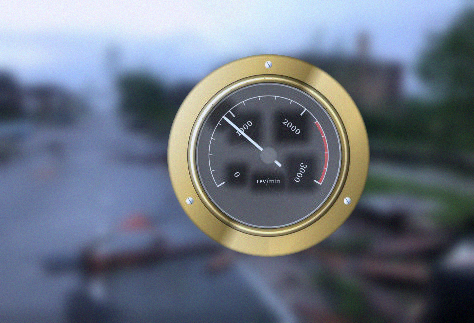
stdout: 900
